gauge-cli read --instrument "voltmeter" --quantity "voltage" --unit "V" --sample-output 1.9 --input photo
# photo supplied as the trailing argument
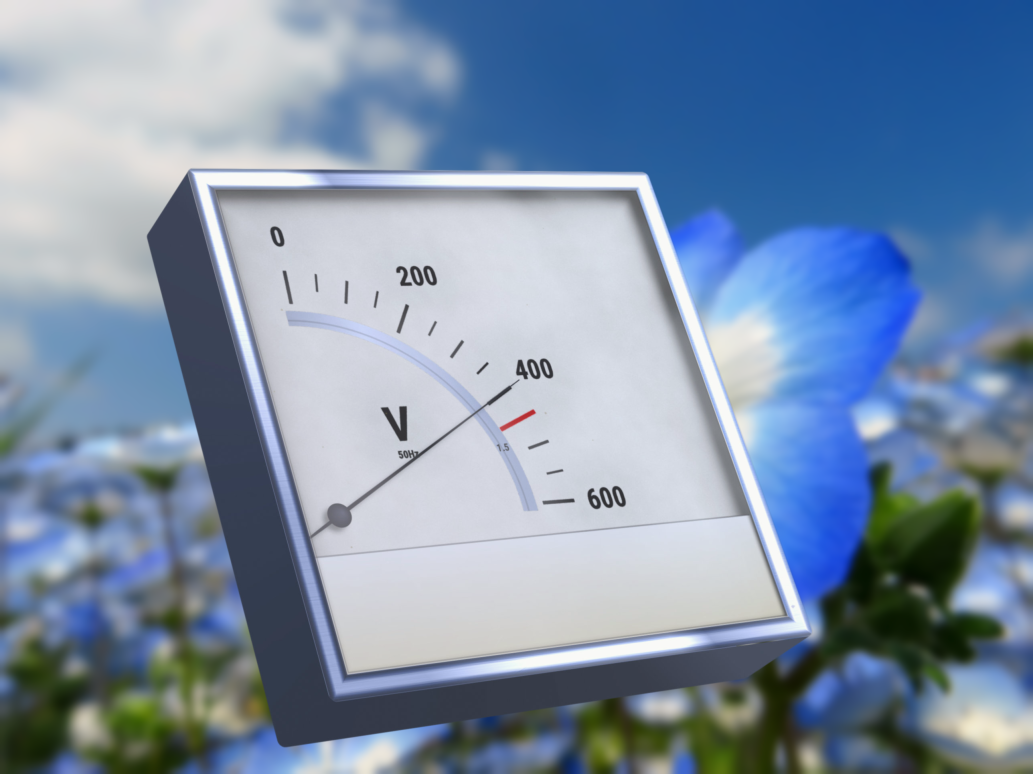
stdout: 400
